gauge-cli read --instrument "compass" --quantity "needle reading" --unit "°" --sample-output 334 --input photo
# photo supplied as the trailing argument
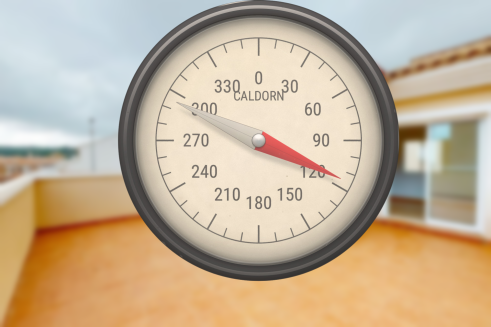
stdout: 115
